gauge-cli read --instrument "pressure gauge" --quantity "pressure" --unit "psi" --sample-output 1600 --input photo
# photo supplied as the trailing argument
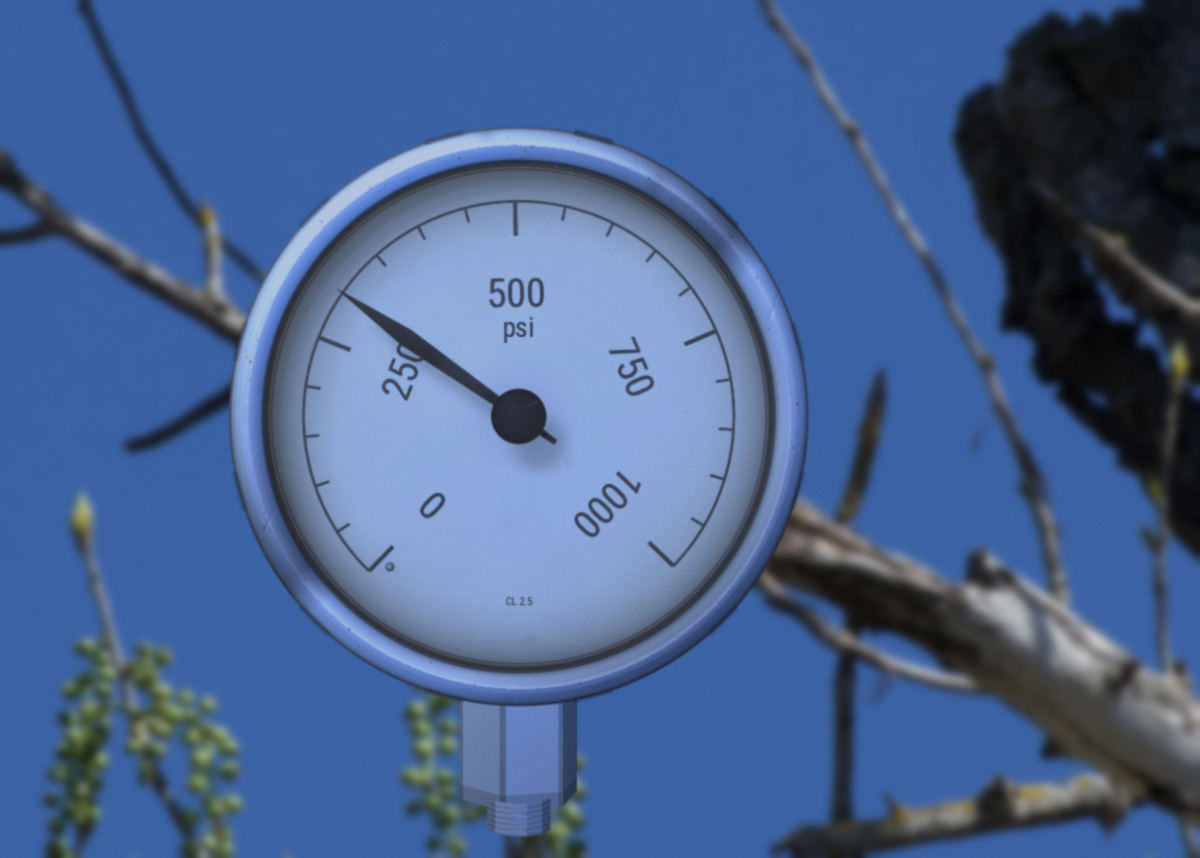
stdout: 300
